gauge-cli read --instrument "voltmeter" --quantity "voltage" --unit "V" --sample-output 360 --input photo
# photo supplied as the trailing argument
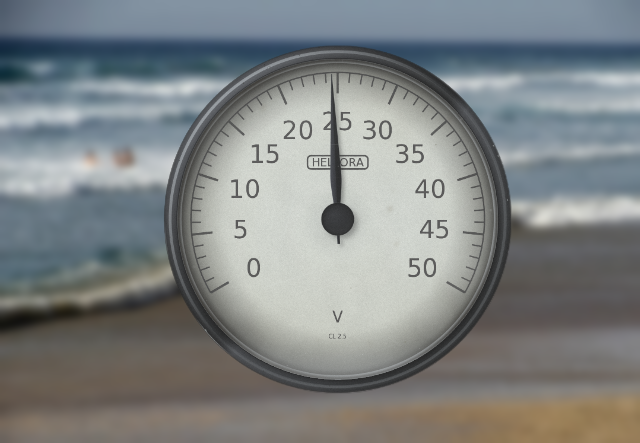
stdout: 24.5
